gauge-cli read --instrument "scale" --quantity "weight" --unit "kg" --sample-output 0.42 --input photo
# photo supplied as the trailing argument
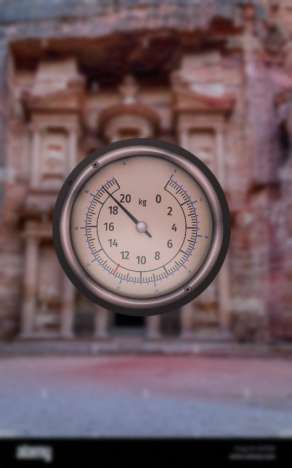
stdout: 19
